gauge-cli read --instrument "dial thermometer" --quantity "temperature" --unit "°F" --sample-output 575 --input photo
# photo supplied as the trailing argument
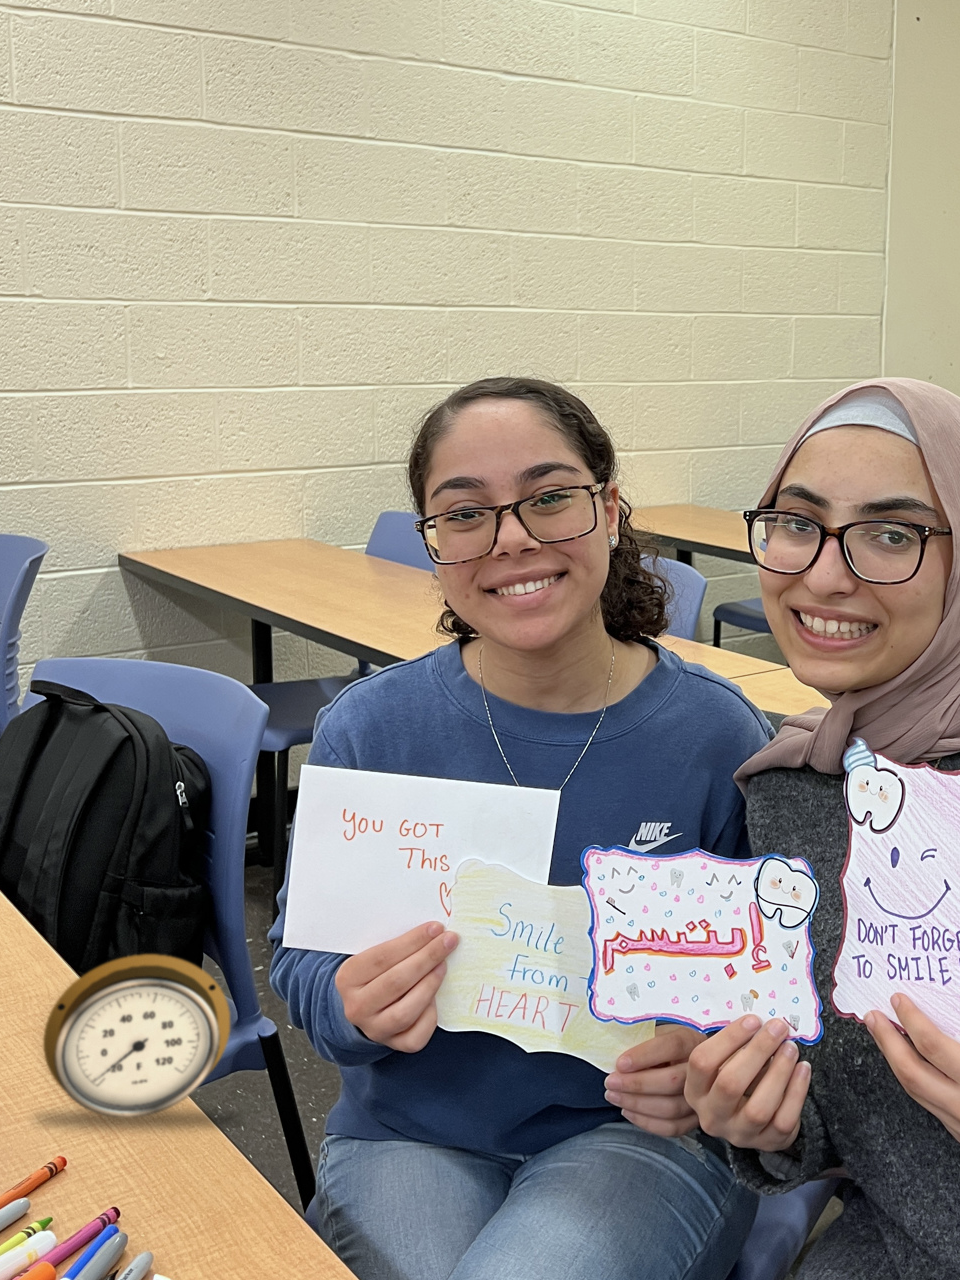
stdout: -16
